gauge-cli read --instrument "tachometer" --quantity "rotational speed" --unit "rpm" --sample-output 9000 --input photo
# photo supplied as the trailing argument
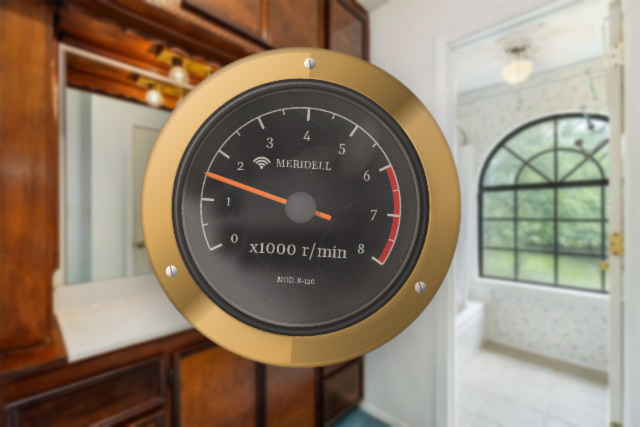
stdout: 1500
